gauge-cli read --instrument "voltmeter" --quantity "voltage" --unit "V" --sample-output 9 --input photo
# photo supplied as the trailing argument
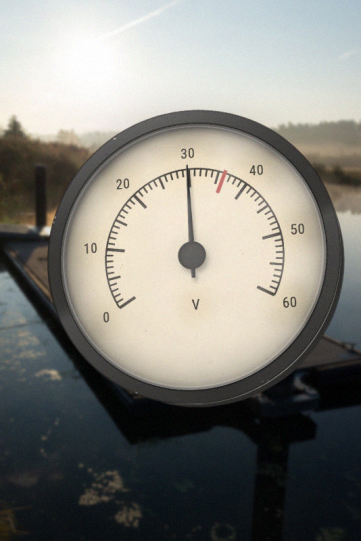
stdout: 30
